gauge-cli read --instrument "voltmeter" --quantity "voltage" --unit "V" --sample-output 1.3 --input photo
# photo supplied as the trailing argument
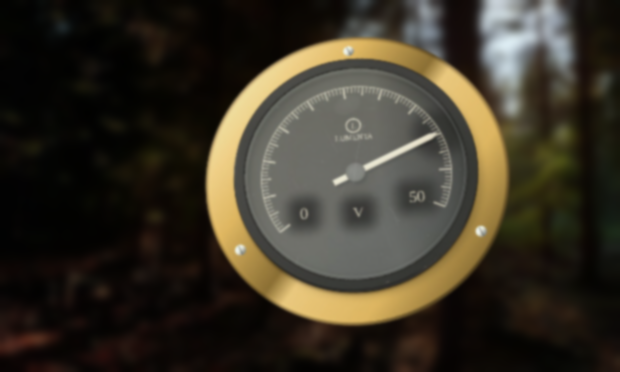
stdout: 40
